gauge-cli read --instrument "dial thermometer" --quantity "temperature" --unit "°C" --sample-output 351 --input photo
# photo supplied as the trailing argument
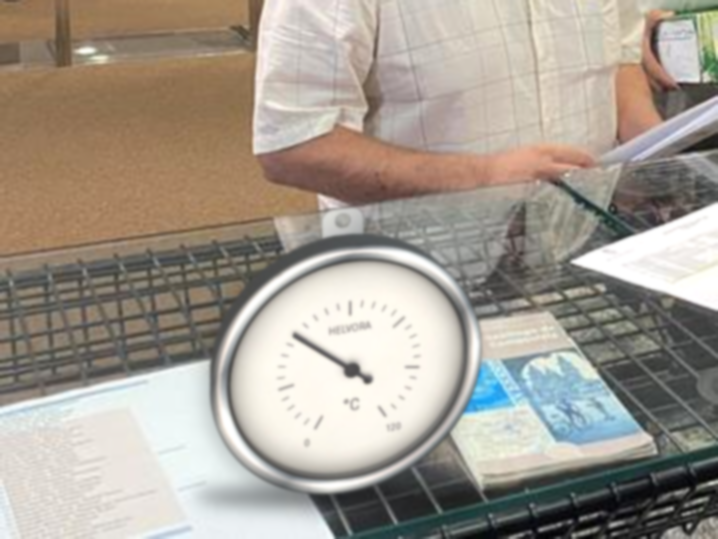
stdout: 40
